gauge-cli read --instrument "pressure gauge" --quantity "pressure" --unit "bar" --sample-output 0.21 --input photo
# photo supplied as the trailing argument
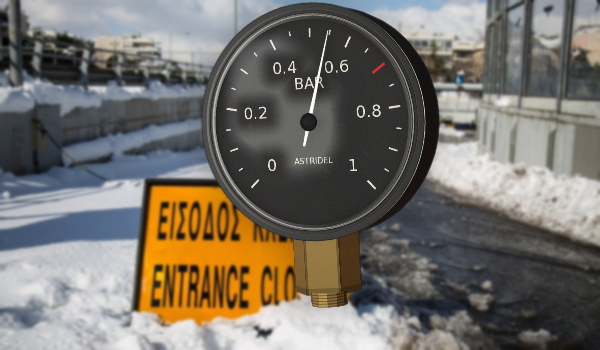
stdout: 0.55
